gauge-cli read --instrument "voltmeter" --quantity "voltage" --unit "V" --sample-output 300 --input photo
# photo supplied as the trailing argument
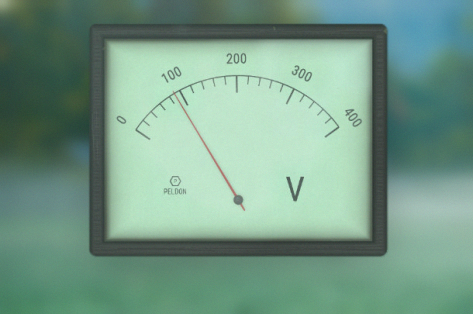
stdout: 90
